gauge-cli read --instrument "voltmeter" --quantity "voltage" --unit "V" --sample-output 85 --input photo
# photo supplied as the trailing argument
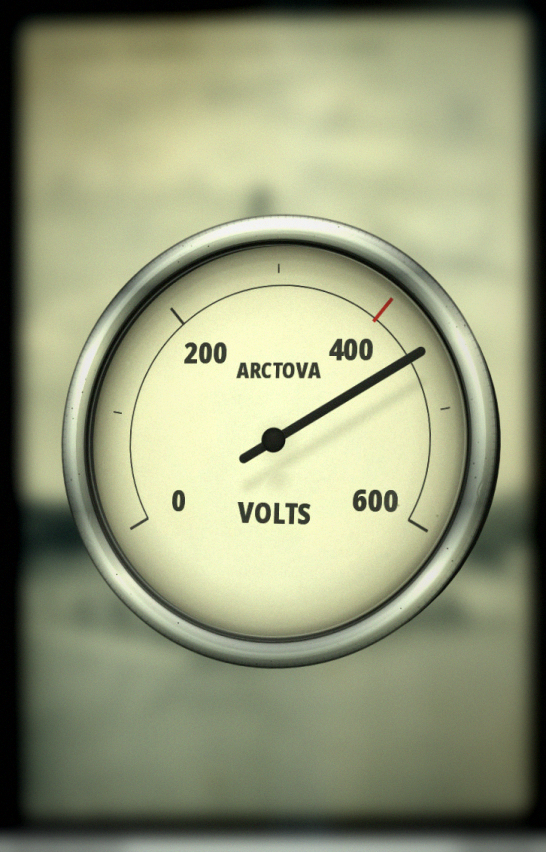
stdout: 450
